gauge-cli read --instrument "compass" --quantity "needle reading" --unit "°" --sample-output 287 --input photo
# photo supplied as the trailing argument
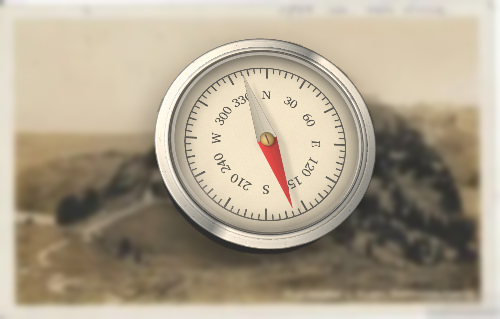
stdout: 160
